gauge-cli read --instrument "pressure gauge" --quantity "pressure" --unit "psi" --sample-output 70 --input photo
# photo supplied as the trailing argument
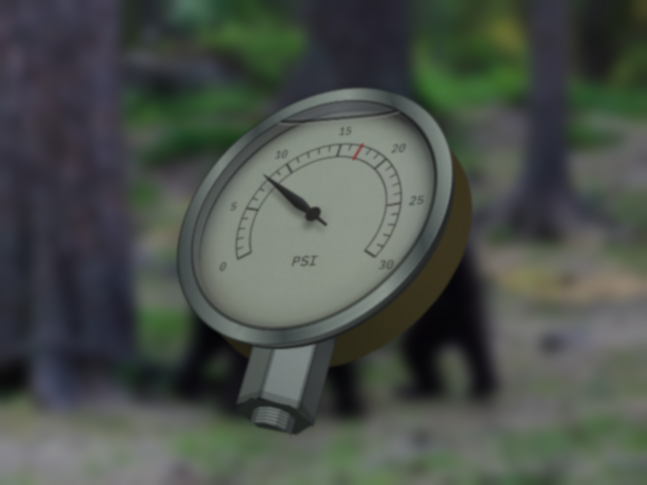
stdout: 8
